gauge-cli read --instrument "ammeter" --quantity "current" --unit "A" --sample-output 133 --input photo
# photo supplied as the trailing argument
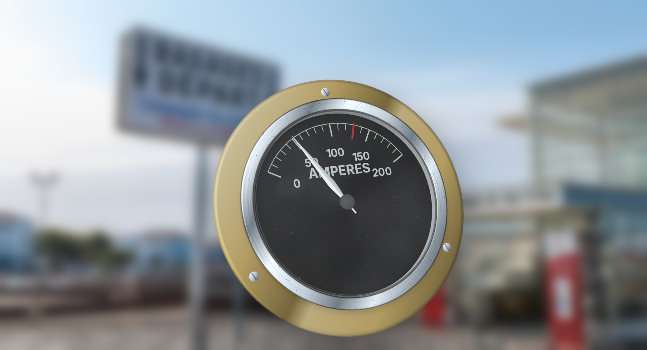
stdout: 50
